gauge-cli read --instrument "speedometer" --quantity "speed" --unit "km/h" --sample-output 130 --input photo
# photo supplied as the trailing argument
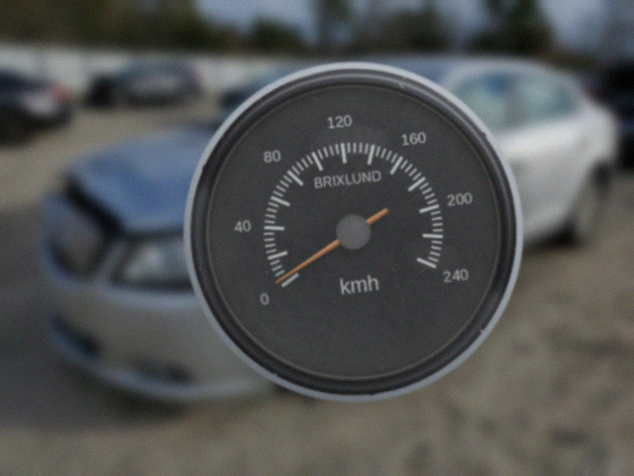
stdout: 4
